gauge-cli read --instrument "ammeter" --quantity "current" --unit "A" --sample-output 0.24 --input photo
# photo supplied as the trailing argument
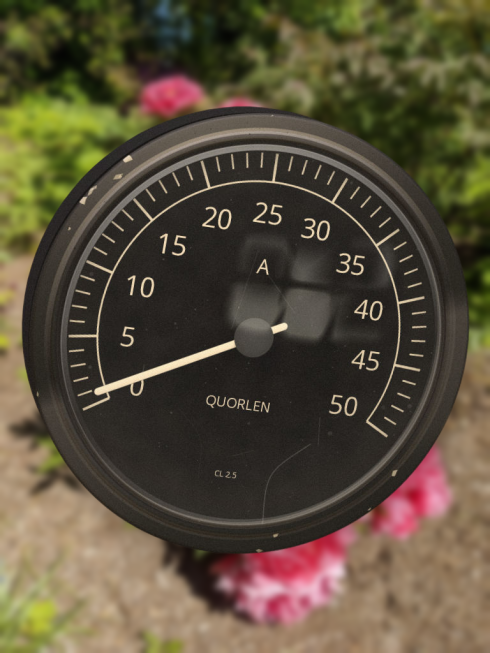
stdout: 1
